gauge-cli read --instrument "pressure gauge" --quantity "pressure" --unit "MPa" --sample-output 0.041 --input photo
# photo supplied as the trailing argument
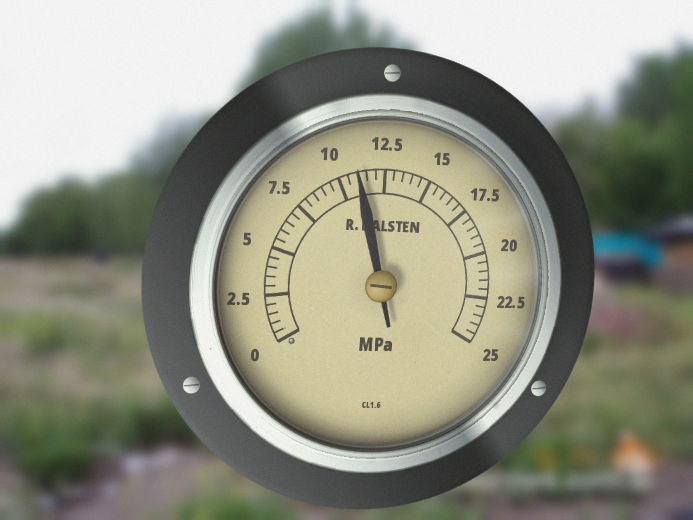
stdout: 11
